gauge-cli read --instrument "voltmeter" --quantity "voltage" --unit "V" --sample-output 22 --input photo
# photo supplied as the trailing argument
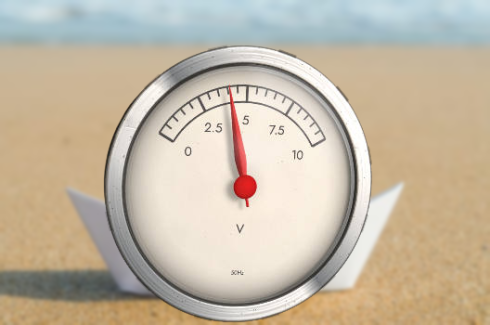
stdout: 4
